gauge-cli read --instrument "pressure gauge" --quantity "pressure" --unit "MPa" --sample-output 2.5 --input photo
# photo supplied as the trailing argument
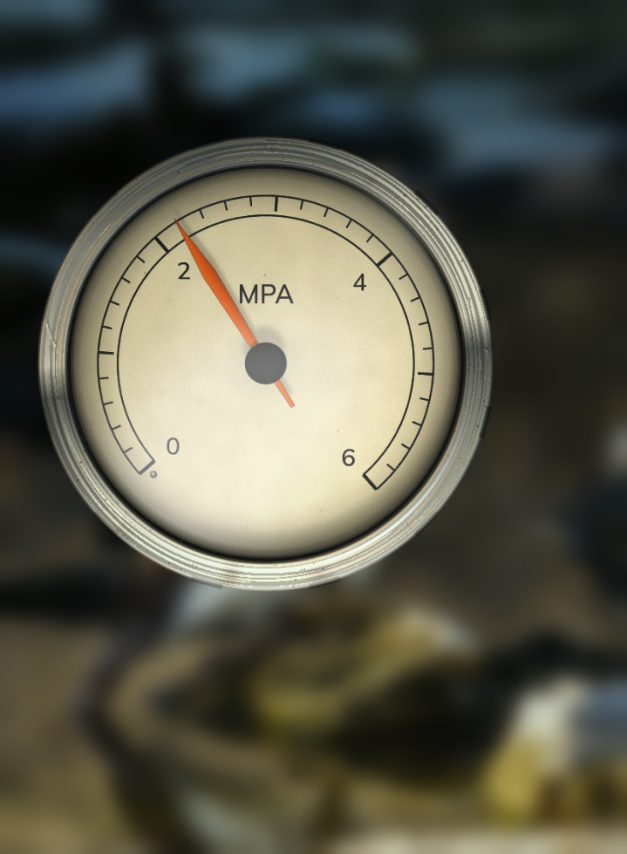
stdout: 2.2
